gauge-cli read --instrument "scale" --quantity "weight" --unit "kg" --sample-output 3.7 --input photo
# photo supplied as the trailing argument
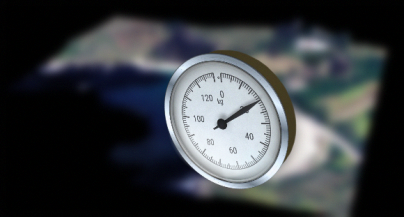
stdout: 20
